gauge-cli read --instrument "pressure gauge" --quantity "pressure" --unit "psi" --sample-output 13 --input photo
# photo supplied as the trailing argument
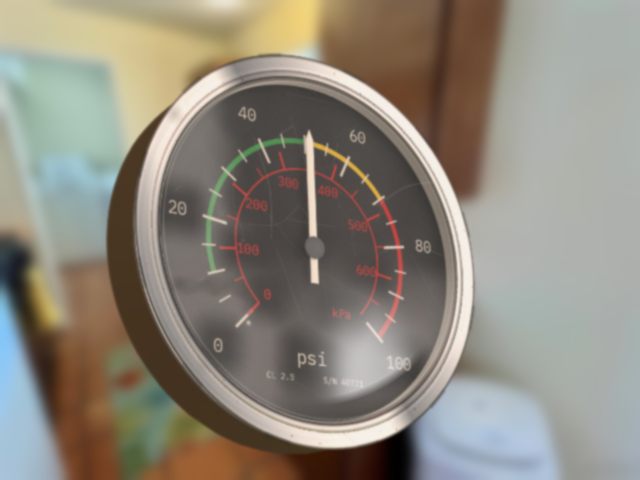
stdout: 50
